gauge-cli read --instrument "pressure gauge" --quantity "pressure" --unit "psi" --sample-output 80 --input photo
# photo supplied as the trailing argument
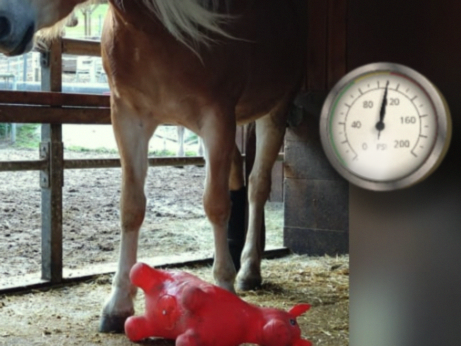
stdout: 110
